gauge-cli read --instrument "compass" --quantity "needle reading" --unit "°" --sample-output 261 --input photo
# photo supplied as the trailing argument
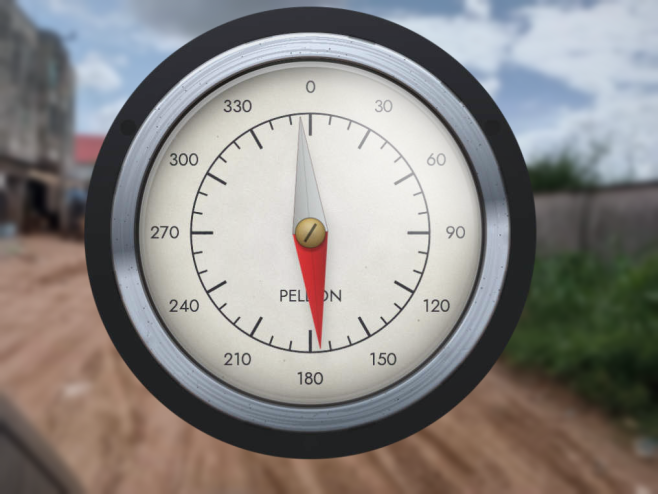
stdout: 175
